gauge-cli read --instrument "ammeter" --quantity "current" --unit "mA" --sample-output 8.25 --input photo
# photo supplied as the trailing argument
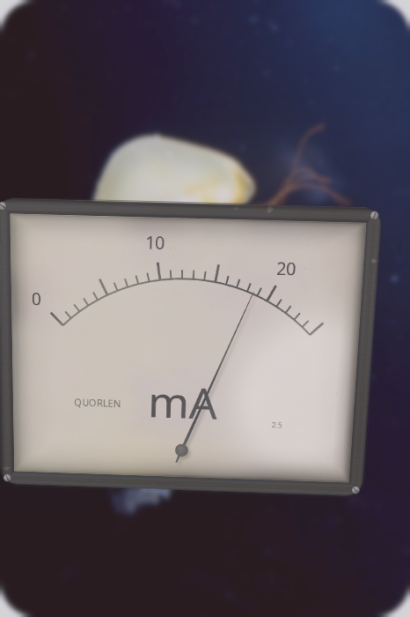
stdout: 18.5
